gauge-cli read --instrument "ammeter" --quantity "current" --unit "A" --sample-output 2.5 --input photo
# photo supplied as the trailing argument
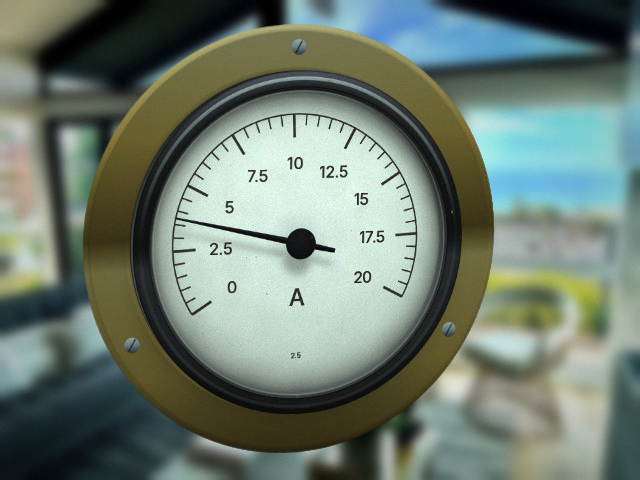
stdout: 3.75
